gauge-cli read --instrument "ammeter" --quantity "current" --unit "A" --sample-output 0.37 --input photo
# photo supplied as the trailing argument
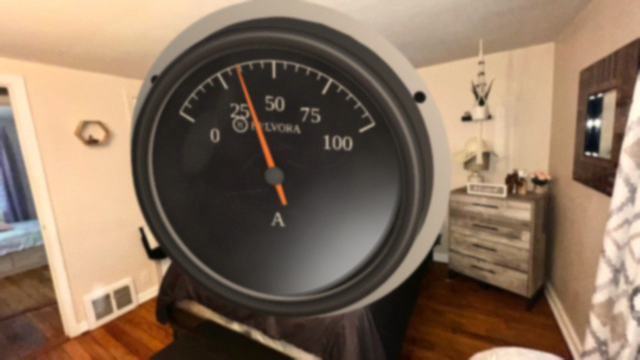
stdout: 35
